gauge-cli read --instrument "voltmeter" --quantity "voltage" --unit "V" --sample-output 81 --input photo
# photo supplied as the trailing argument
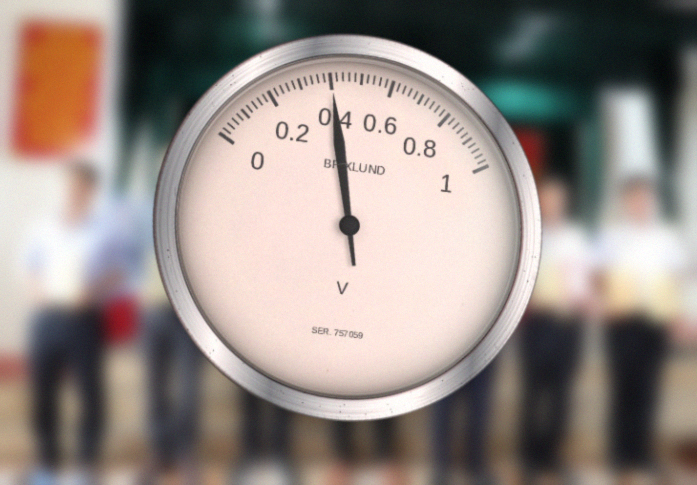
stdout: 0.4
